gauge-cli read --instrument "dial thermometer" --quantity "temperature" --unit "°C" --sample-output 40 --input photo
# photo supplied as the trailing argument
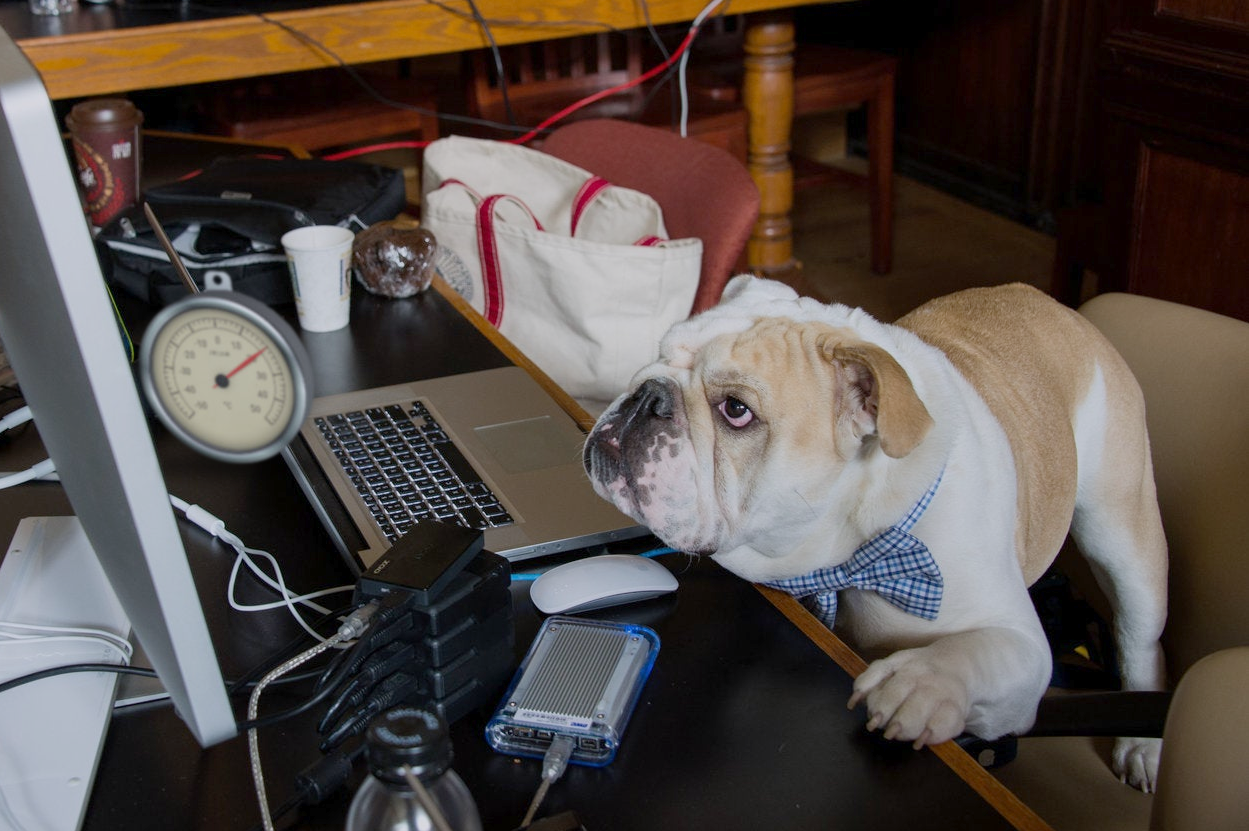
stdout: 20
